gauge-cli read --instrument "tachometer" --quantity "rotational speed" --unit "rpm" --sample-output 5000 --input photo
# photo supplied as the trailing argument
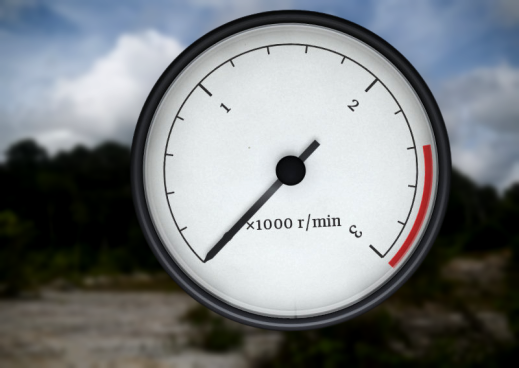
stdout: 0
